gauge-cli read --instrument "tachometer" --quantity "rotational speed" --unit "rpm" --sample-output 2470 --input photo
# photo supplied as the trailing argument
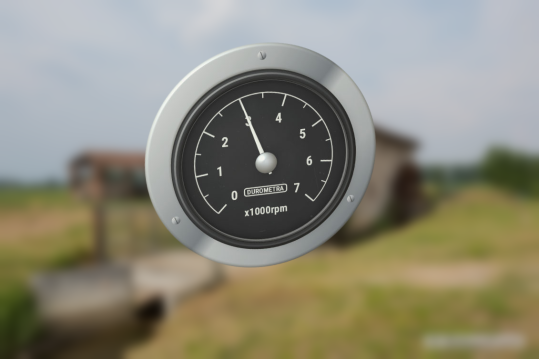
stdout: 3000
